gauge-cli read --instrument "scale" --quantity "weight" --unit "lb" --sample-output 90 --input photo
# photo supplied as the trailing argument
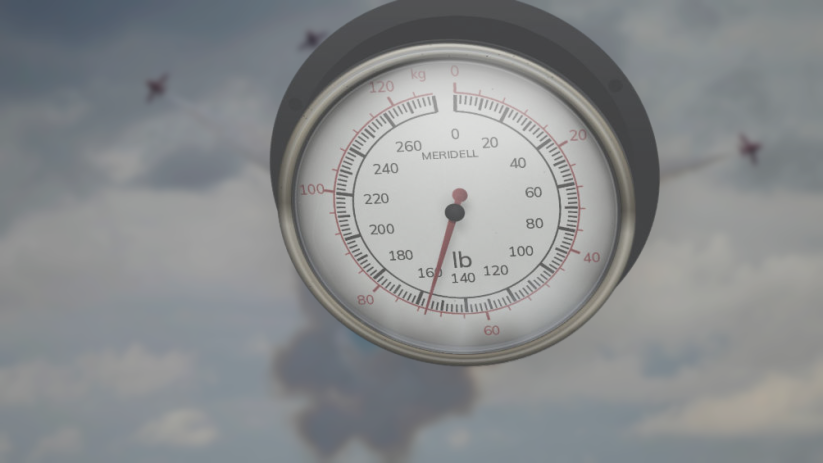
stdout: 156
